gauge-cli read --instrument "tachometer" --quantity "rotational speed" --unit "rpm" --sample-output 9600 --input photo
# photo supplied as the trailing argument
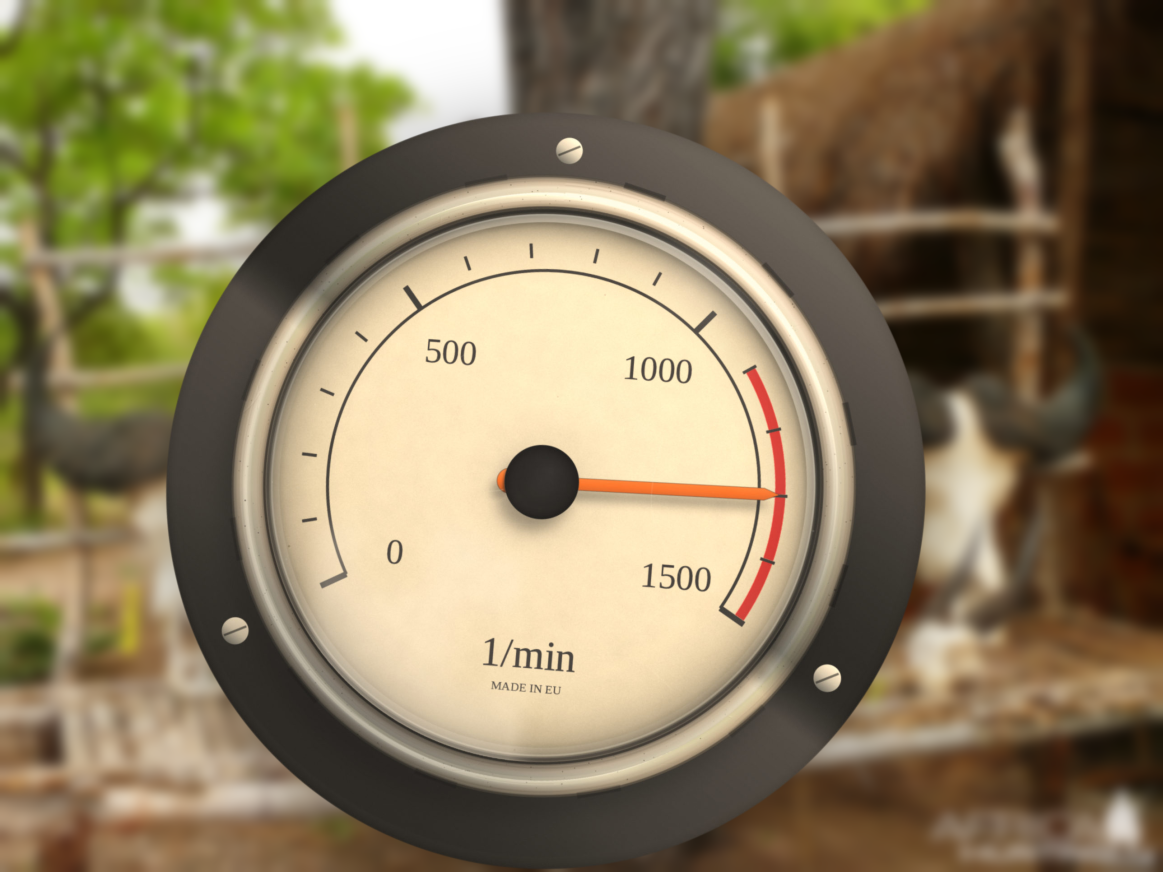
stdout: 1300
